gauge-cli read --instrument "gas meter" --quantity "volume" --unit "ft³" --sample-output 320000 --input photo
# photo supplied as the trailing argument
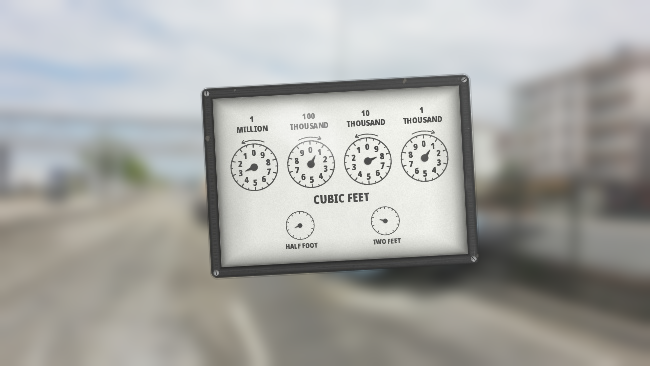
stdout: 308100
